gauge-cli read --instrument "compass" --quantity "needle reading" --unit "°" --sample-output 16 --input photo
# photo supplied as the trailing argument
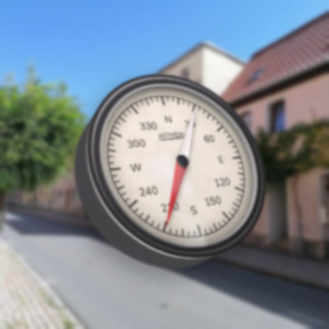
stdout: 210
